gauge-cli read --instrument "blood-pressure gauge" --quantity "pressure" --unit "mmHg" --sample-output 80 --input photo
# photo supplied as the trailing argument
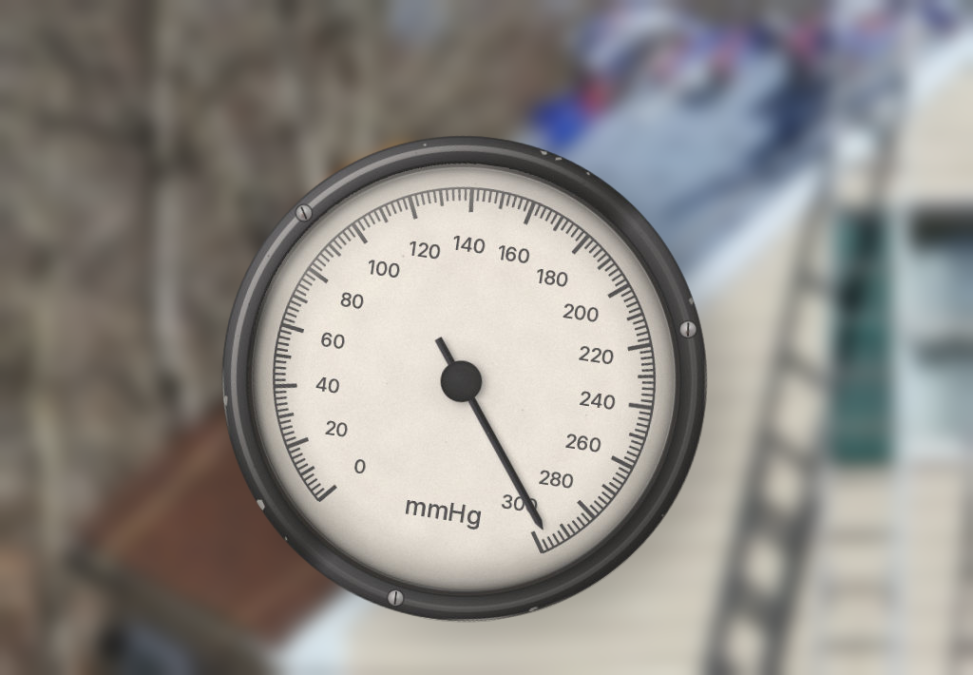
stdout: 296
